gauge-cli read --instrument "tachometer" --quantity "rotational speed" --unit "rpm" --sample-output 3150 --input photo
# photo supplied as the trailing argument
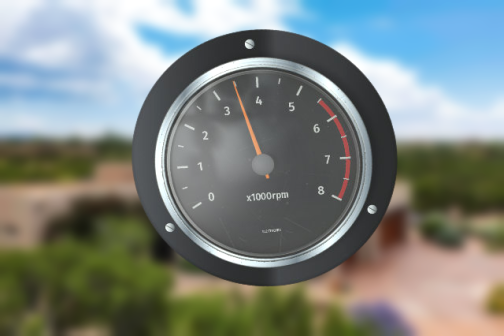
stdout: 3500
